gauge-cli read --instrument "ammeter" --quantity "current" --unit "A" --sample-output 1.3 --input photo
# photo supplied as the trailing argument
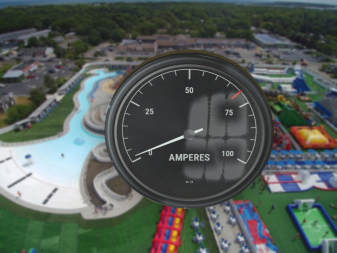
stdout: 2.5
